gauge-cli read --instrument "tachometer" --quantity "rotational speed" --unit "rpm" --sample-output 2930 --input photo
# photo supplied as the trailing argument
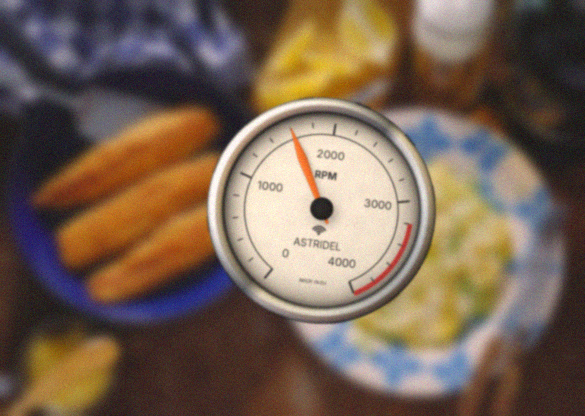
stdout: 1600
